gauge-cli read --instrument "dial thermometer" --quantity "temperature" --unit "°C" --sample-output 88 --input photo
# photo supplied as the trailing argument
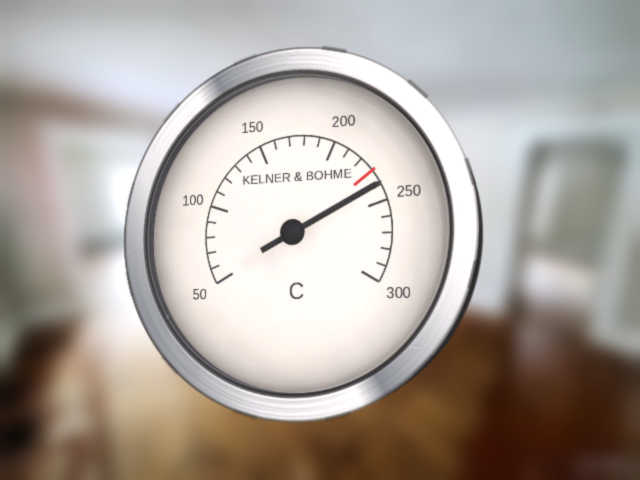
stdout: 240
